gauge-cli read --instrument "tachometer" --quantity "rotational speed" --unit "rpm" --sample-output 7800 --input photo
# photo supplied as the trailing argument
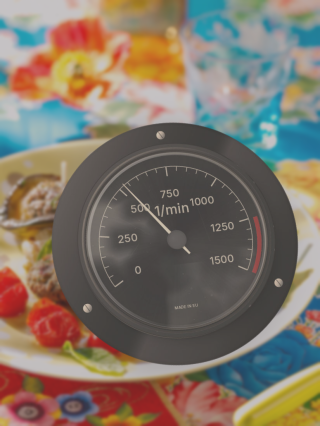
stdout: 525
